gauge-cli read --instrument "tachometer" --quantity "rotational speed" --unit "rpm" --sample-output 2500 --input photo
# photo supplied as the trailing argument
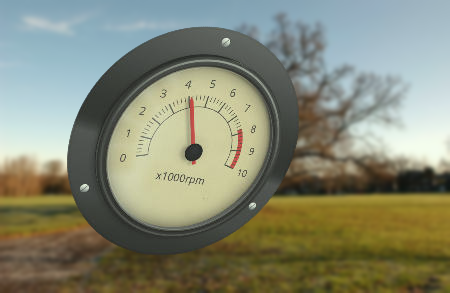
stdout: 4000
